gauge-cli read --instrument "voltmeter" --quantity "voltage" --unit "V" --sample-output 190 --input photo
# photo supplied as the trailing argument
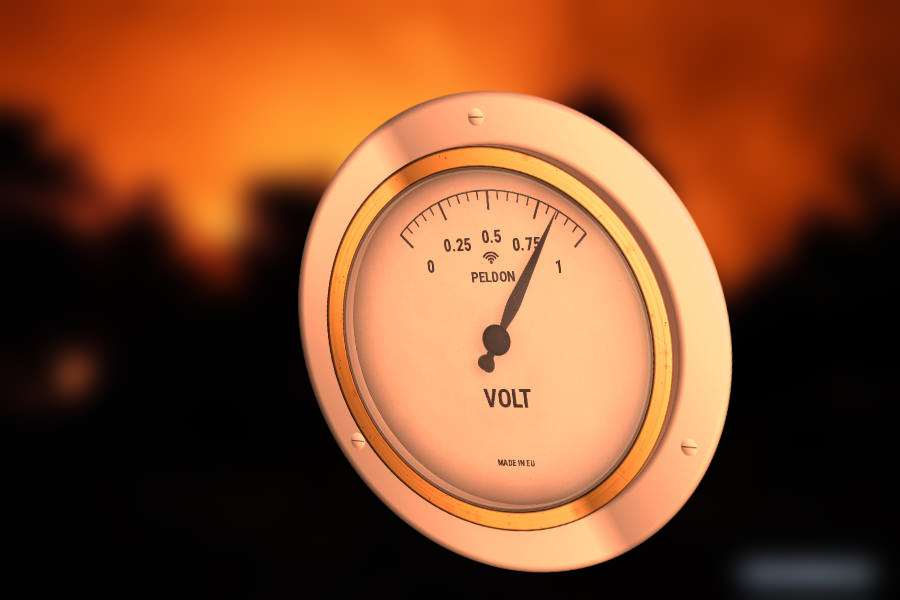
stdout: 0.85
